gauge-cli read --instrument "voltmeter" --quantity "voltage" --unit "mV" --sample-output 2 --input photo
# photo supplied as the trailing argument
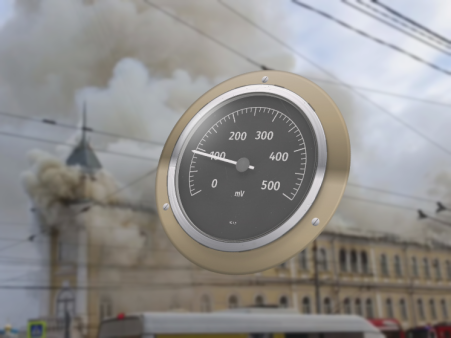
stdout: 90
